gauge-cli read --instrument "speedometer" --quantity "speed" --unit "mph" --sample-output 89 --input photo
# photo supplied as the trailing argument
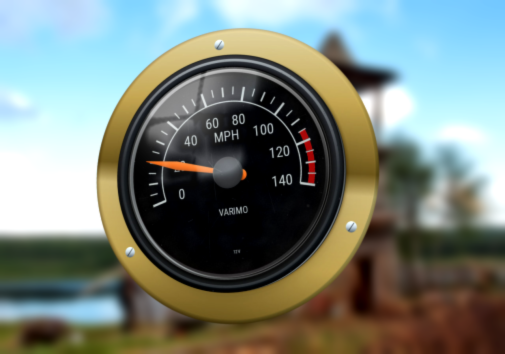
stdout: 20
